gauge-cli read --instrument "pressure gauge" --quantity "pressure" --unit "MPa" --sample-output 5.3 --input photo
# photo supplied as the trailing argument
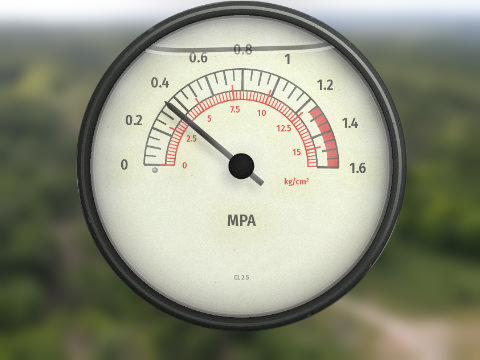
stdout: 0.35
